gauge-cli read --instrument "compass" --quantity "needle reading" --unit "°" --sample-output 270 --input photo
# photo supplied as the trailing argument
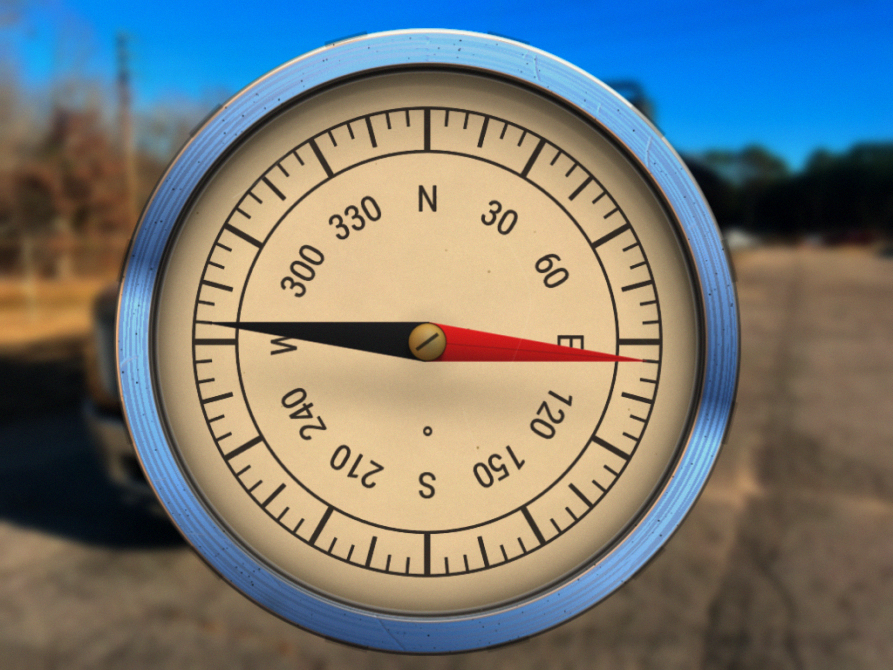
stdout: 95
